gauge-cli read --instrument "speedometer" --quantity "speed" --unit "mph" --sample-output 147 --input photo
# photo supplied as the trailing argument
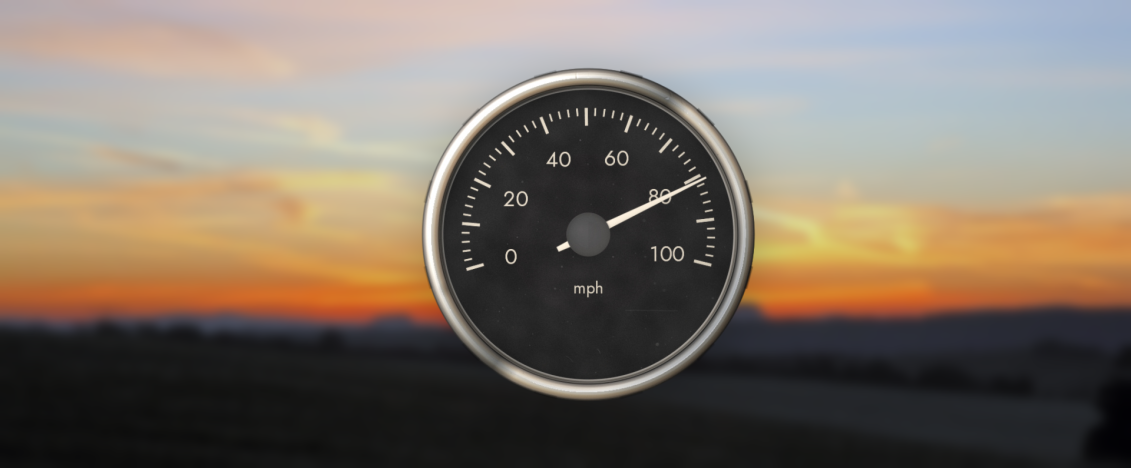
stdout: 81
